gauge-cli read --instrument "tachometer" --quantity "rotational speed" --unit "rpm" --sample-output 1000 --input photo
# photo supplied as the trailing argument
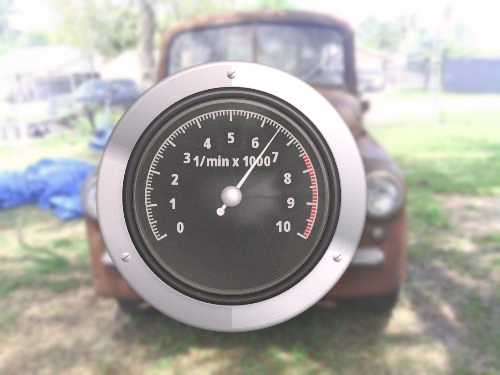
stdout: 6500
